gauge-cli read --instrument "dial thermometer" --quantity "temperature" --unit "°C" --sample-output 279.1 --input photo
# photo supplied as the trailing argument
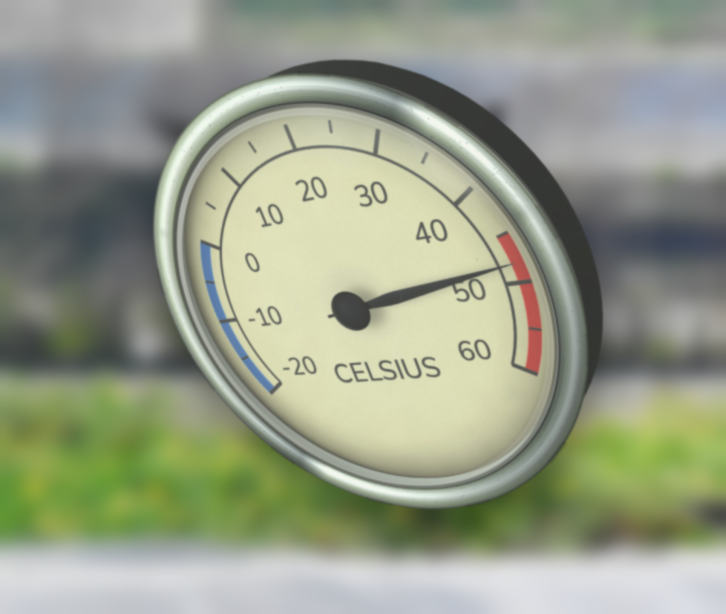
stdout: 47.5
